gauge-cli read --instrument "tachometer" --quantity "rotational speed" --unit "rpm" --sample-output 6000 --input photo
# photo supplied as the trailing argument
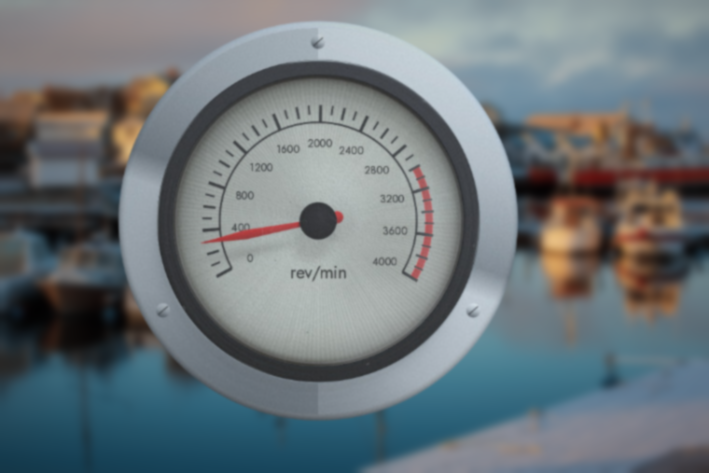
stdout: 300
